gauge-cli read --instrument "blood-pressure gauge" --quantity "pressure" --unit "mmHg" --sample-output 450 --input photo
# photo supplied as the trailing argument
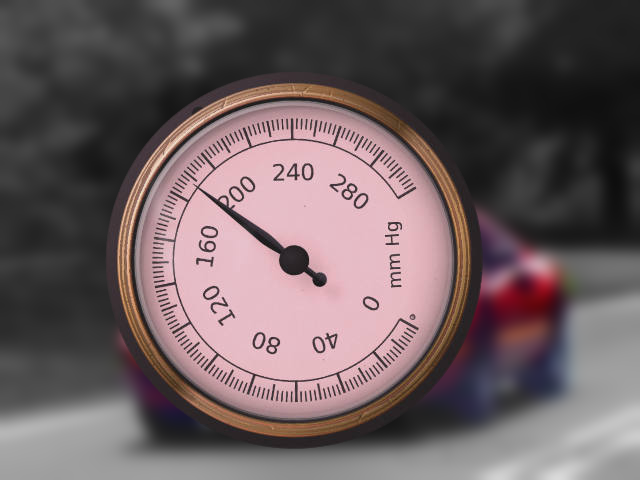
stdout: 188
